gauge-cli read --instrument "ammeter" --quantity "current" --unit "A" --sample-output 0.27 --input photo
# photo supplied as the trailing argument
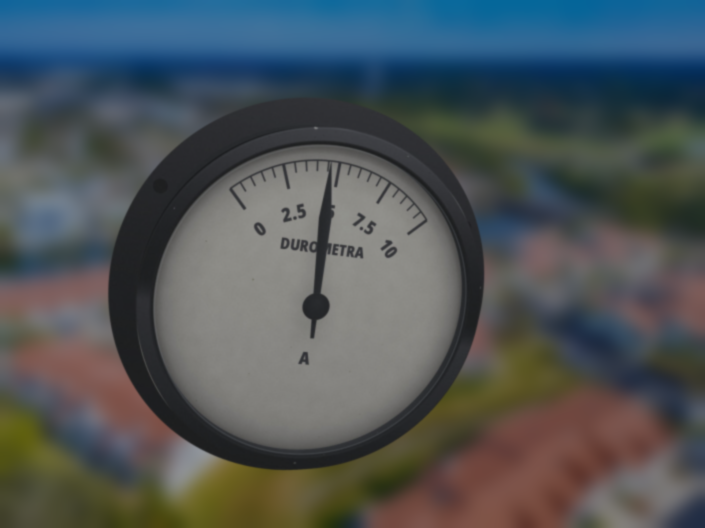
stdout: 4.5
